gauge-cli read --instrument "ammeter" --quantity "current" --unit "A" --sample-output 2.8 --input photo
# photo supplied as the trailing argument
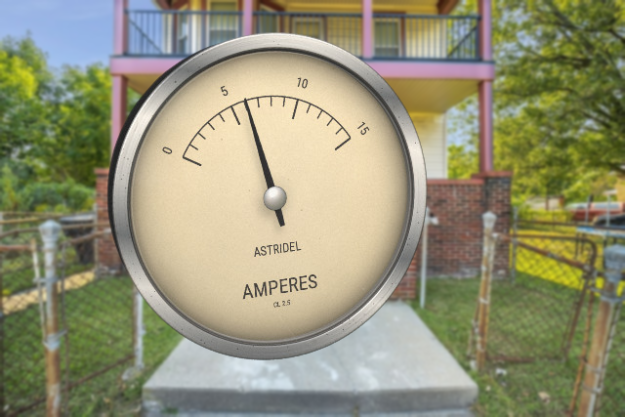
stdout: 6
